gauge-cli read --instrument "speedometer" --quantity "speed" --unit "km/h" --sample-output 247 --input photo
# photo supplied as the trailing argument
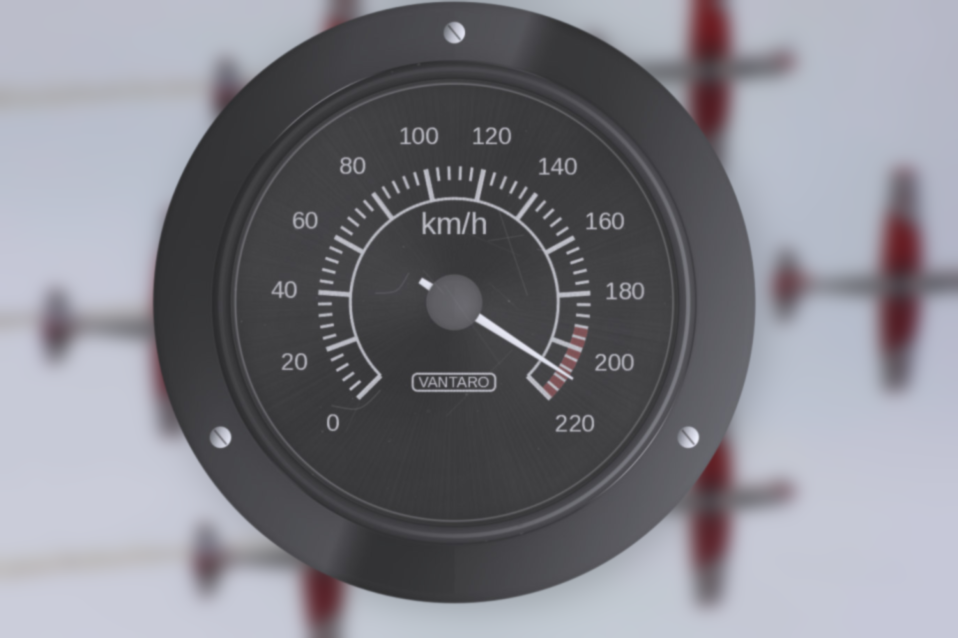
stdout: 210
